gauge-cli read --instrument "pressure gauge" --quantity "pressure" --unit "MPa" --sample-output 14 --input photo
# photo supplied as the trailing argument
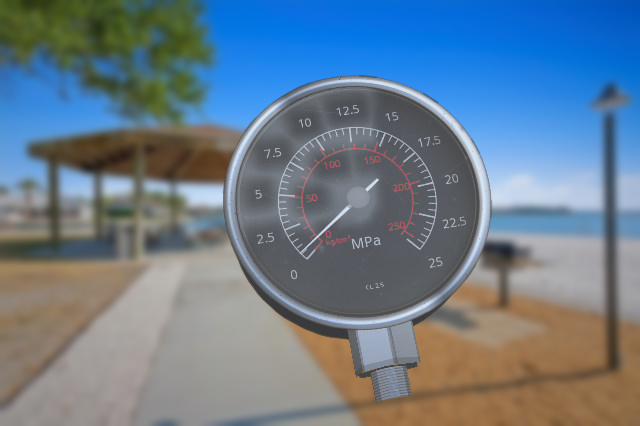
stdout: 0.5
